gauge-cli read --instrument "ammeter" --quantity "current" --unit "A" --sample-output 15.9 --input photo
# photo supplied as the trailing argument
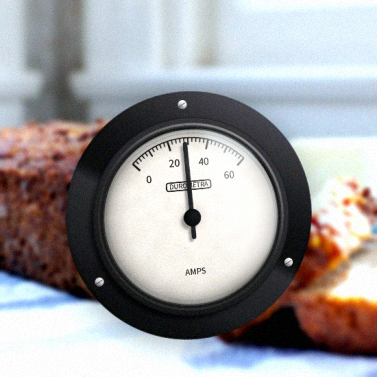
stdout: 28
